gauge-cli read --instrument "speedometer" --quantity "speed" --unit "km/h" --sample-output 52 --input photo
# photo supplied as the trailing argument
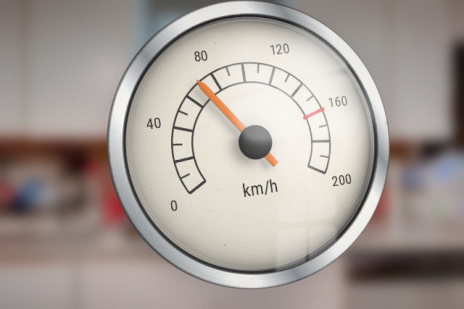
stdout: 70
